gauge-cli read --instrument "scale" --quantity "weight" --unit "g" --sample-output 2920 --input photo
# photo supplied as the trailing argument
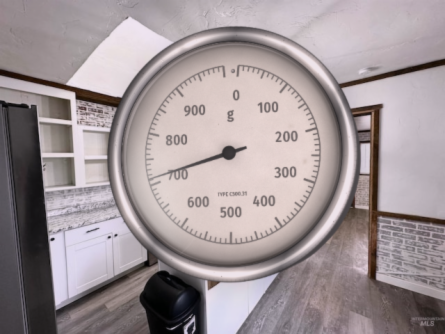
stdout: 710
